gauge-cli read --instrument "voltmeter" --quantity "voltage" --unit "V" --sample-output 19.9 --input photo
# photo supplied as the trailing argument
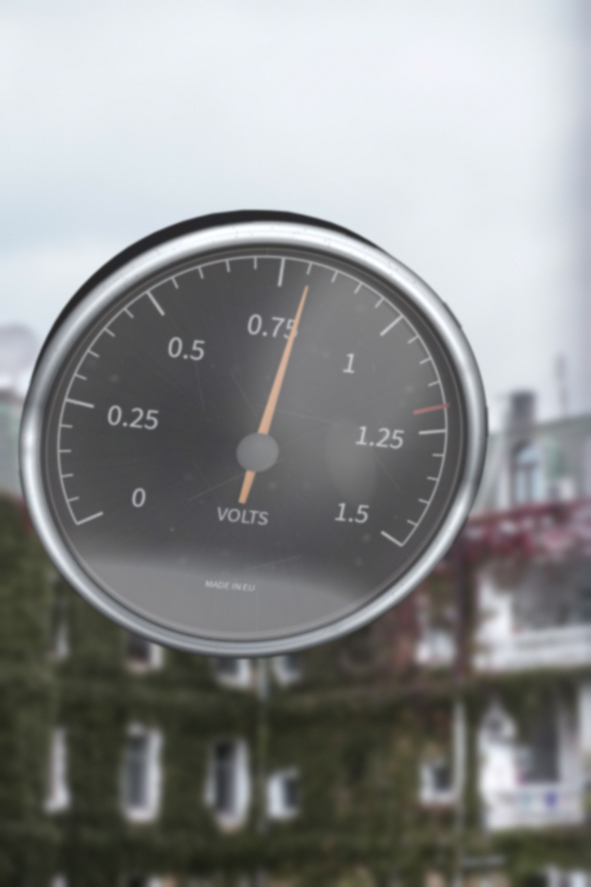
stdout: 0.8
